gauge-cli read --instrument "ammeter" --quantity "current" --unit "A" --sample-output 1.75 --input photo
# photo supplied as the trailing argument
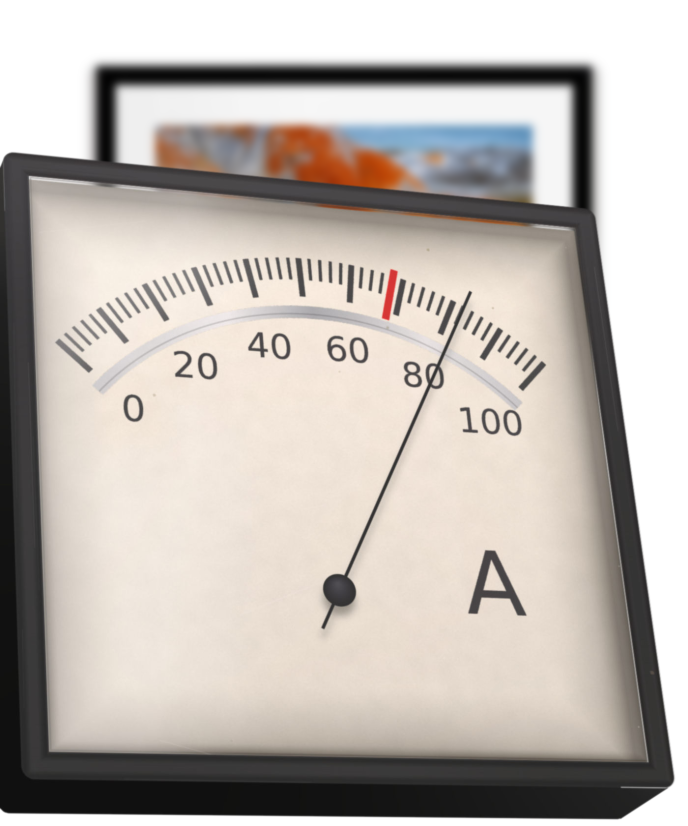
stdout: 82
